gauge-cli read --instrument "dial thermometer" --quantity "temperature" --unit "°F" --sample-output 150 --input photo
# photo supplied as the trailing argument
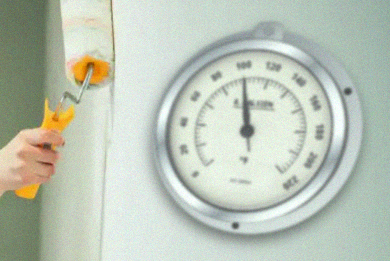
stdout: 100
